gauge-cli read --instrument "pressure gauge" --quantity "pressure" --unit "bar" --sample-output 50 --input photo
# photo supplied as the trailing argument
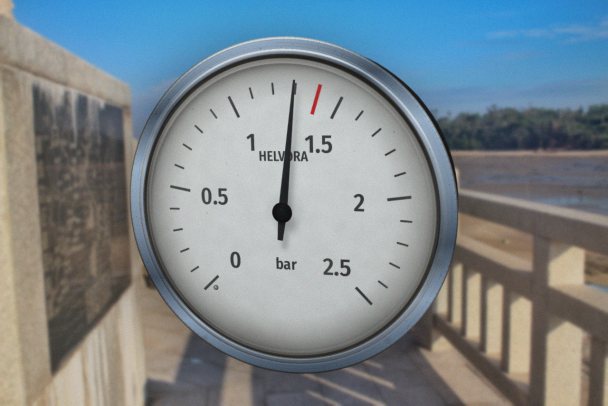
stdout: 1.3
